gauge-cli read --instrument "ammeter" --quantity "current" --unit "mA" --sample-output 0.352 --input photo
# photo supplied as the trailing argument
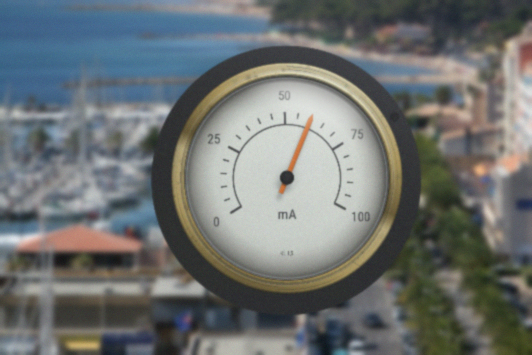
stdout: 60
